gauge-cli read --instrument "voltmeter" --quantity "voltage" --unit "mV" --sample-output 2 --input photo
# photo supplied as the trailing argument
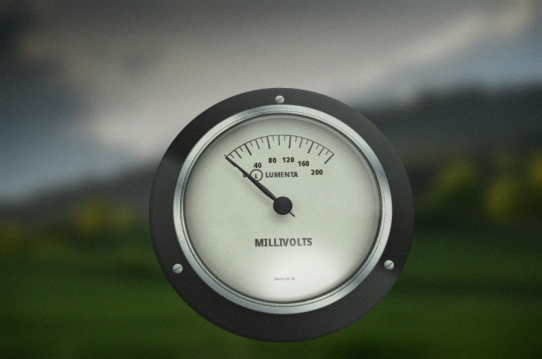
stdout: 0
